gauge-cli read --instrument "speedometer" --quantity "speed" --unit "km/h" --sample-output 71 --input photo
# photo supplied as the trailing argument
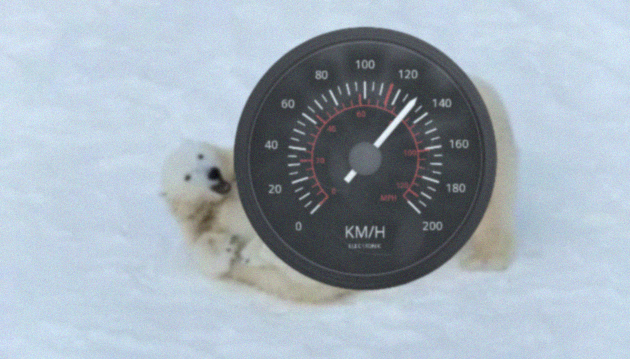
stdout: 130
